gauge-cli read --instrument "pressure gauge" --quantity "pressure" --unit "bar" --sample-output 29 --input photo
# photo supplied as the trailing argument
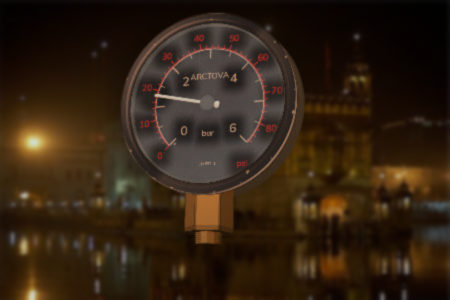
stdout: 1.25
